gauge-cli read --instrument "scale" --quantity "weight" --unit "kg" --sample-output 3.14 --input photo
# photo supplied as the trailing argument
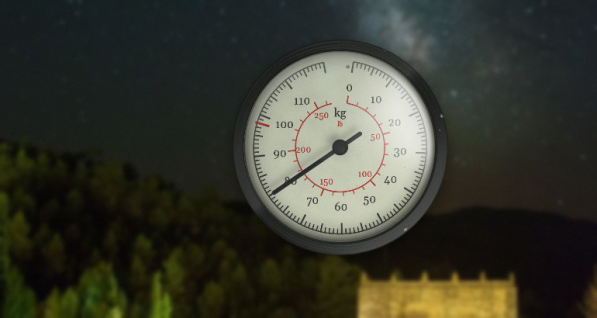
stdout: 80
